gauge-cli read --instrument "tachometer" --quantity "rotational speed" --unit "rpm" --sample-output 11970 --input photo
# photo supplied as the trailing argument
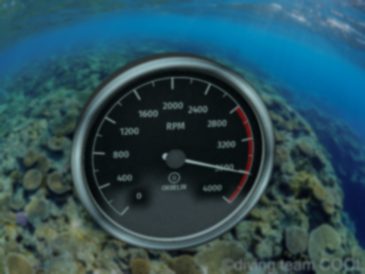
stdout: 3600
